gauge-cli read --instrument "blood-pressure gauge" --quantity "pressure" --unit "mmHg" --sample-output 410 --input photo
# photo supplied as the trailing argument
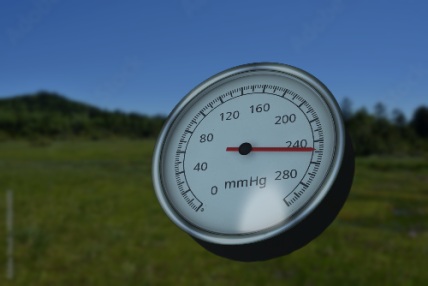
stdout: 250
